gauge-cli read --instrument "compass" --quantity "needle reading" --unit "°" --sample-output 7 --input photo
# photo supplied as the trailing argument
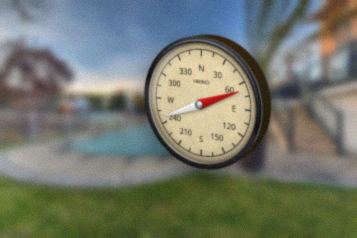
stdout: 67.5
